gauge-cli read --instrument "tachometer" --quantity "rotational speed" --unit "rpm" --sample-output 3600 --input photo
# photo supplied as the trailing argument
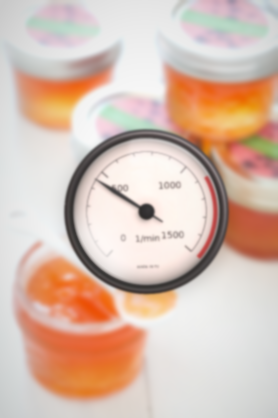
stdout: 450
